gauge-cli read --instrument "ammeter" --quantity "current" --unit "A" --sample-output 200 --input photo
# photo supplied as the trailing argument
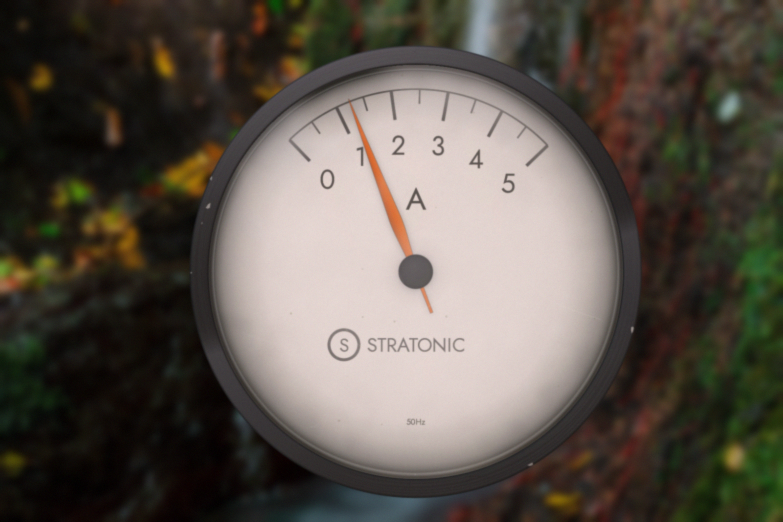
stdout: 1.25
